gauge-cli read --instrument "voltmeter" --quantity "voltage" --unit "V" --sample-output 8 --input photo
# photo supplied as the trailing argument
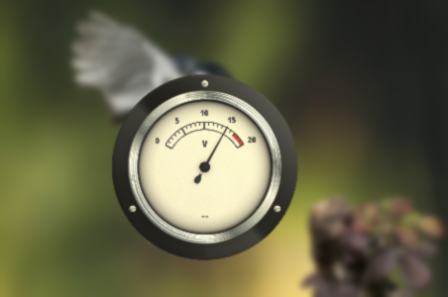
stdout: 15
